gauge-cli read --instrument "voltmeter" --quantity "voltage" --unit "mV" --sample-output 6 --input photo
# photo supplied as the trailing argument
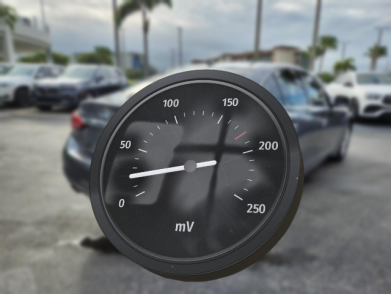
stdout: 20
